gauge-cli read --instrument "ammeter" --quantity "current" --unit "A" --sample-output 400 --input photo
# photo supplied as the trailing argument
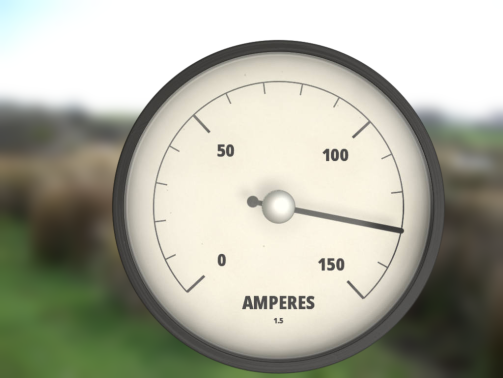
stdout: 130
